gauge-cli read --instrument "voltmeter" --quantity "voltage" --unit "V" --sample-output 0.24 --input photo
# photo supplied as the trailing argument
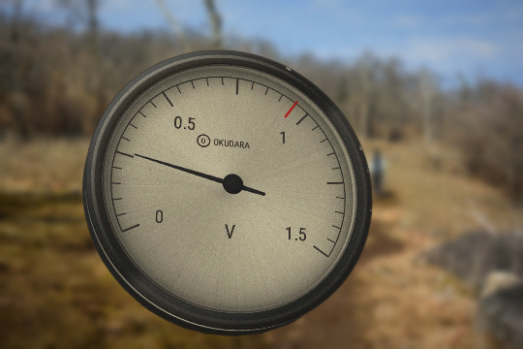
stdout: 0.25
